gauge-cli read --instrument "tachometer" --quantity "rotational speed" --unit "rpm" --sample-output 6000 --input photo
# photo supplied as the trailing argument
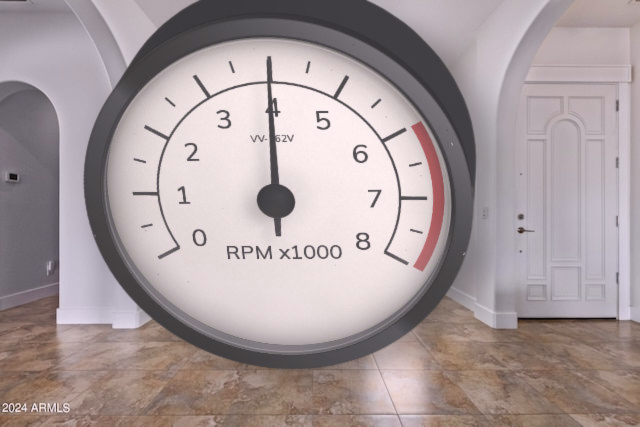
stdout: 4000
